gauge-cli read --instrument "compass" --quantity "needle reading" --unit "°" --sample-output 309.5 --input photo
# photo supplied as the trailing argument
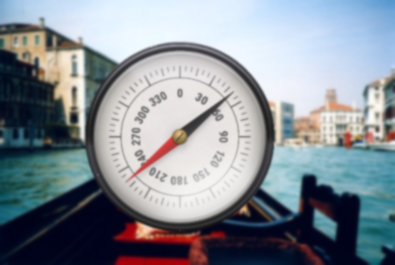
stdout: 230
